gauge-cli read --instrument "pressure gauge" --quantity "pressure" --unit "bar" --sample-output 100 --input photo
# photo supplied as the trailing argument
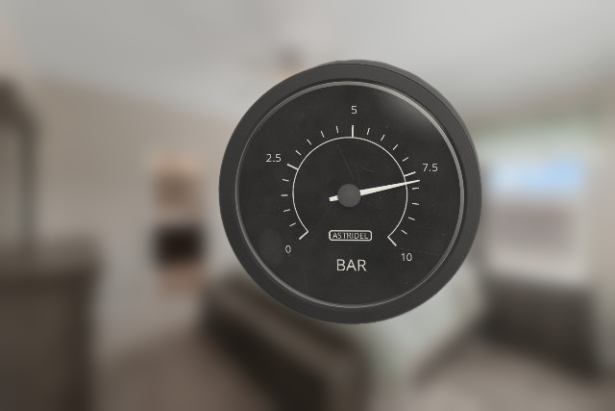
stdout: 7.75
